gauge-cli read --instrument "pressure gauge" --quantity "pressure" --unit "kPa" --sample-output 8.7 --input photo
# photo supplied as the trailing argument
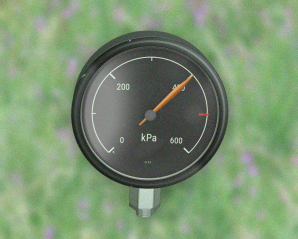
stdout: 400
